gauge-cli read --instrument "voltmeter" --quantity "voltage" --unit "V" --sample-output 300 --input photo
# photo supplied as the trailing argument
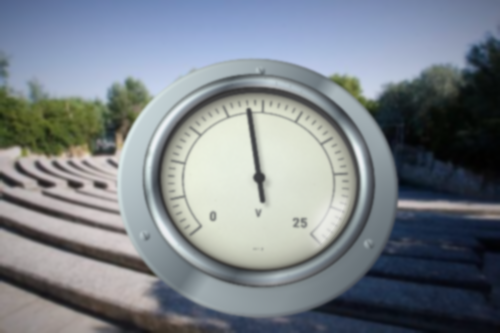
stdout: 11.5
